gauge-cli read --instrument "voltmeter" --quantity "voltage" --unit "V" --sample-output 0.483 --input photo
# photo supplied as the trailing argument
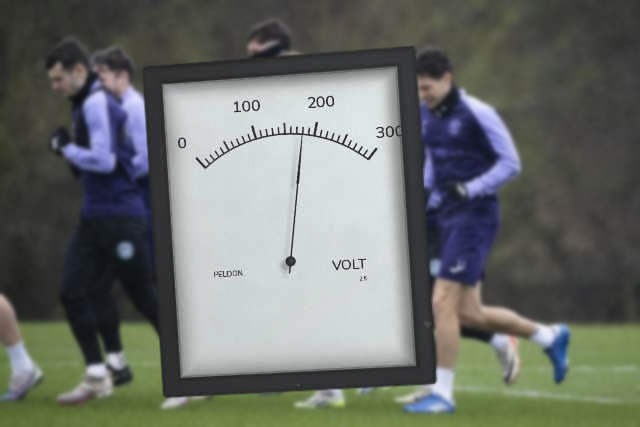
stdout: 180
